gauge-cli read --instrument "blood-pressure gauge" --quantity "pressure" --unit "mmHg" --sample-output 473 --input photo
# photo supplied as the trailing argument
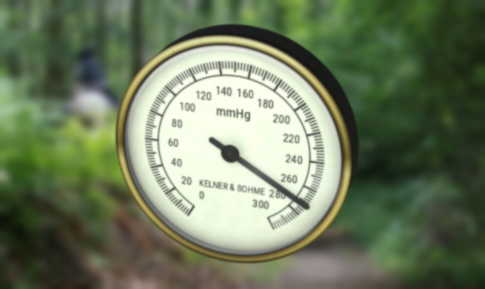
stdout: 270
